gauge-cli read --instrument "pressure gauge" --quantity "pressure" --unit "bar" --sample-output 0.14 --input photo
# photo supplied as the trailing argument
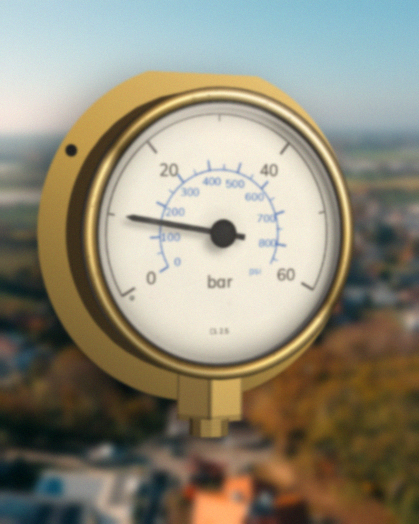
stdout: 10
